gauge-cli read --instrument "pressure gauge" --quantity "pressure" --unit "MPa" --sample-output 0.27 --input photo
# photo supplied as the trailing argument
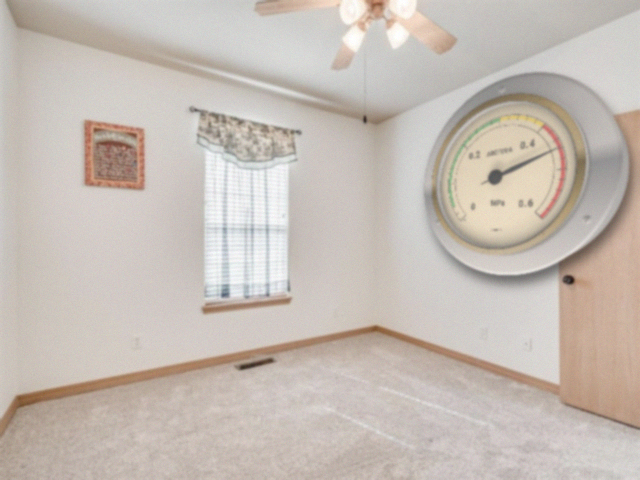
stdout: 0.46
